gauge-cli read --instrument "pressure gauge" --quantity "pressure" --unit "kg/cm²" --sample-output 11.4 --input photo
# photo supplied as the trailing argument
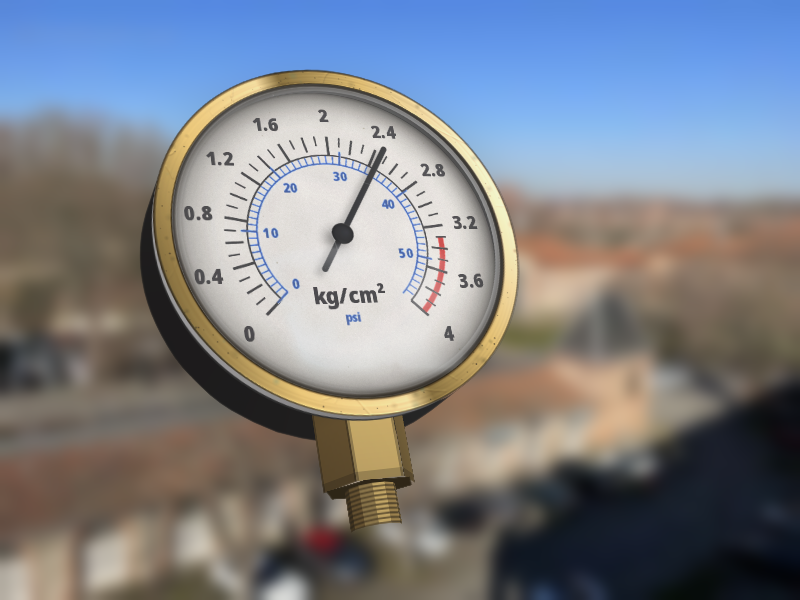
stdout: 2.45
